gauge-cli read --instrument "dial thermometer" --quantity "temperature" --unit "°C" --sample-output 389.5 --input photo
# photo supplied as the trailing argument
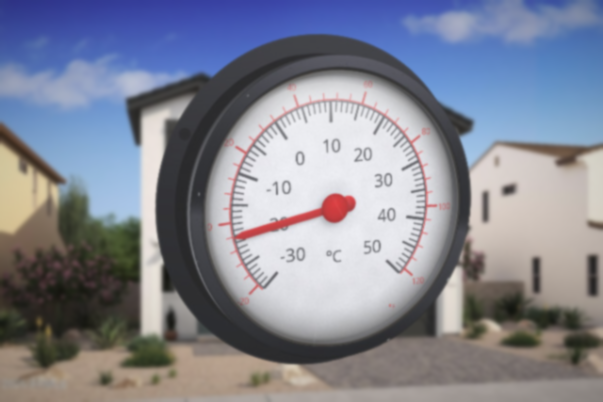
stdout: -20
